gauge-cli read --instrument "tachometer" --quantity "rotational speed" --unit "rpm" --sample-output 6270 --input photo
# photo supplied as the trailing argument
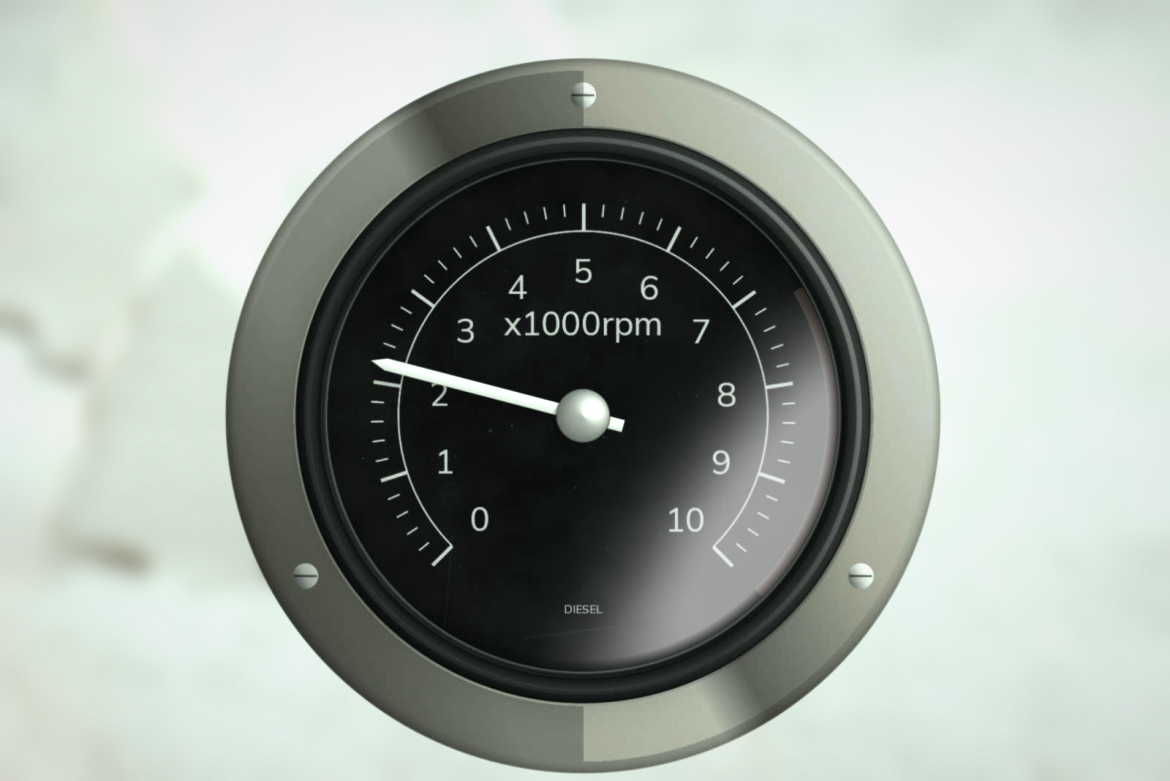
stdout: 2200
